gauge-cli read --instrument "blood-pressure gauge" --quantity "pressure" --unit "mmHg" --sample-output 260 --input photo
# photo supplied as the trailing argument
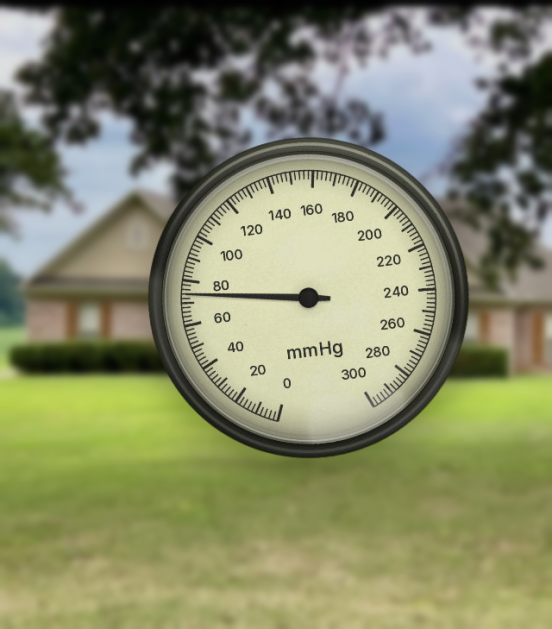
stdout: 74
